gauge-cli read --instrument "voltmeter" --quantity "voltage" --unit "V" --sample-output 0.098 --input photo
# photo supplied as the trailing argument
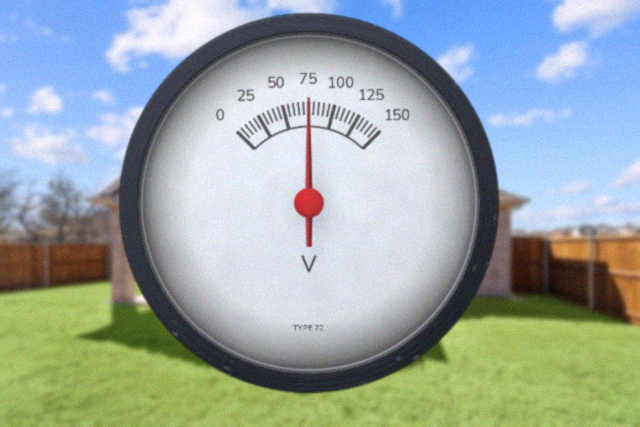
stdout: 75
